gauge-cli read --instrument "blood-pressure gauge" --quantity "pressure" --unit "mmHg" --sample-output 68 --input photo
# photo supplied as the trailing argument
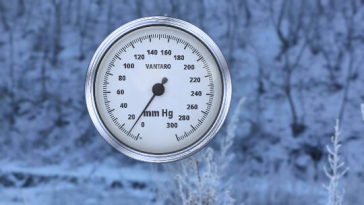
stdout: 10
